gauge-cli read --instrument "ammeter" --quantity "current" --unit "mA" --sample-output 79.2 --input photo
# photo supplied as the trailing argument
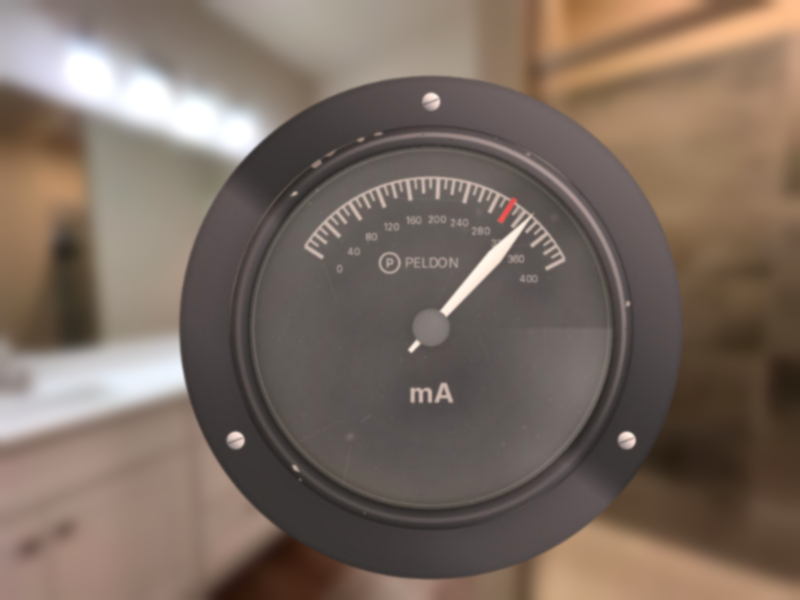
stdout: 330
